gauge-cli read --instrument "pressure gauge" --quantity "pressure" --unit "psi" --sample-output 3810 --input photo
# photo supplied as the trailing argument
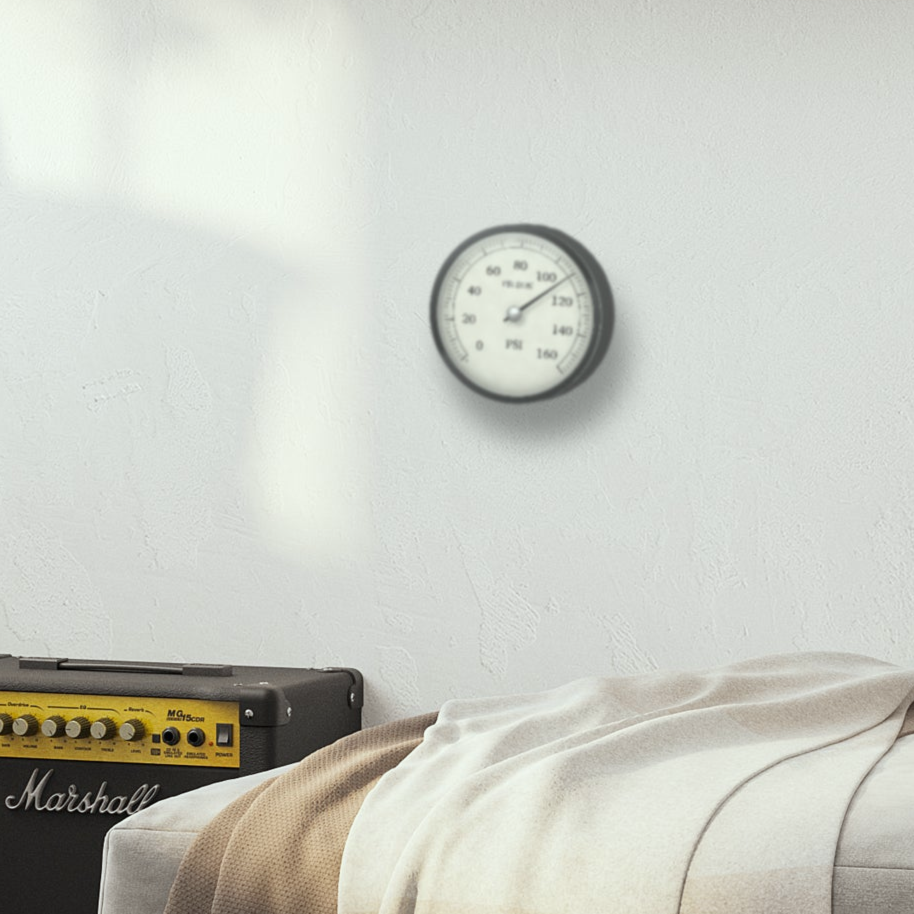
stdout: 110
